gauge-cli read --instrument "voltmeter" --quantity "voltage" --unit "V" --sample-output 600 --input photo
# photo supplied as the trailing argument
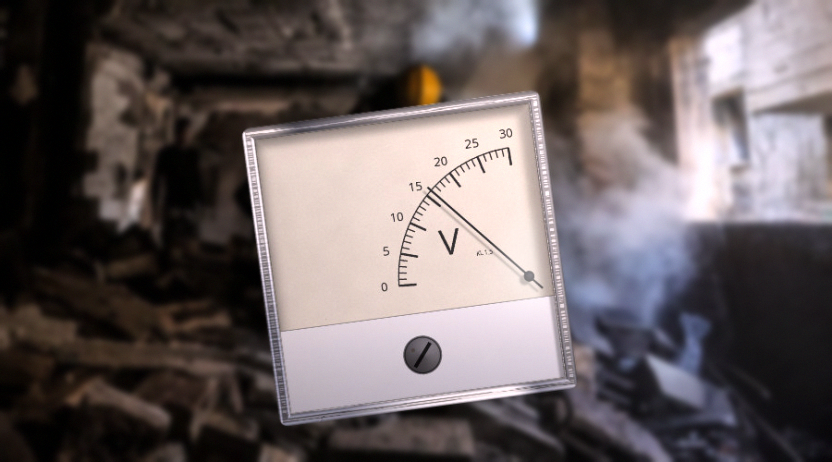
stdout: 16
